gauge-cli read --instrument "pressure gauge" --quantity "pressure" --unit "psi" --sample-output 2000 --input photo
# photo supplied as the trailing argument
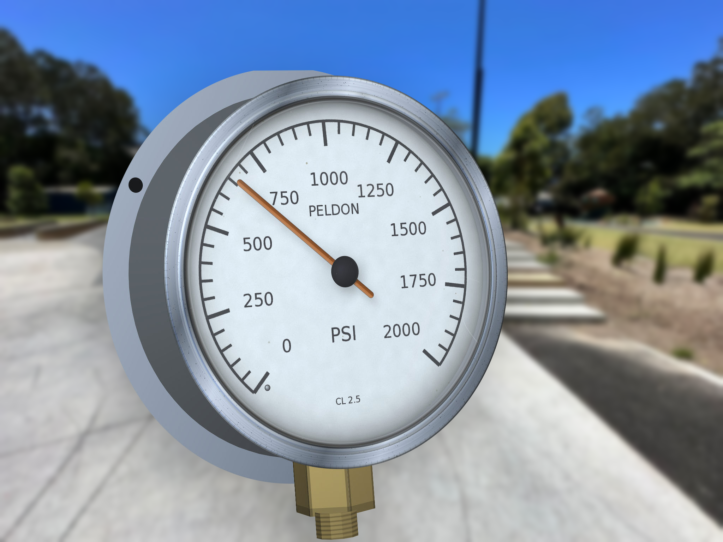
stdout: 650
